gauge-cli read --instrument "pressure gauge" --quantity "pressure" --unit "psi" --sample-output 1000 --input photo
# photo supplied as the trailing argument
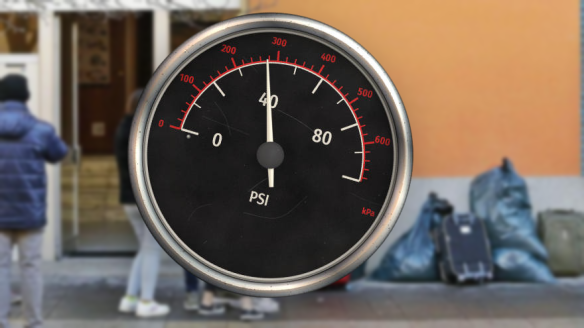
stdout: 40
